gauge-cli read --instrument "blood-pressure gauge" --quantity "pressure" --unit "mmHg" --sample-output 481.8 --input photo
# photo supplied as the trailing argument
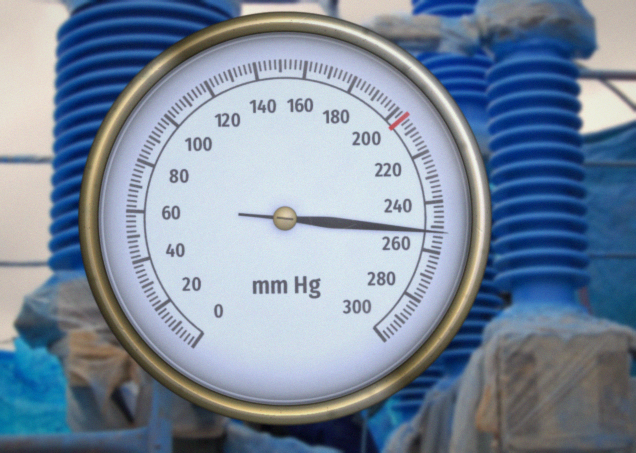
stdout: 252
